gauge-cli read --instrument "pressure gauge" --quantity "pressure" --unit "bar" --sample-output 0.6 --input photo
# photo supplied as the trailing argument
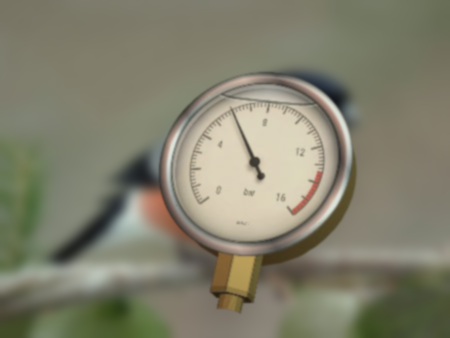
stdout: 6
